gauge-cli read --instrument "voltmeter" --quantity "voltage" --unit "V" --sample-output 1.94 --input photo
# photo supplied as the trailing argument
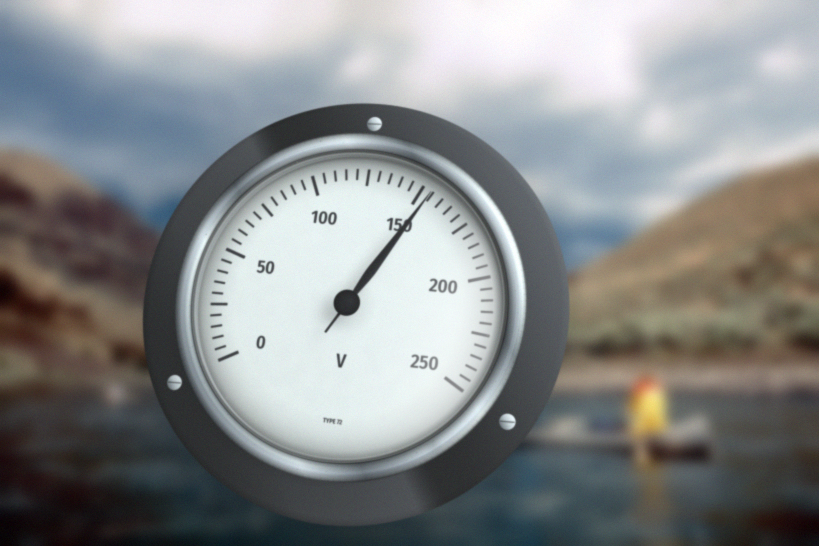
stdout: 155
